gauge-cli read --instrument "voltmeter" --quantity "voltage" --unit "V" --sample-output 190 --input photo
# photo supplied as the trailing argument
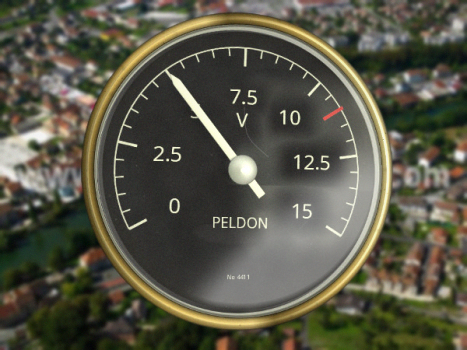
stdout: 5
